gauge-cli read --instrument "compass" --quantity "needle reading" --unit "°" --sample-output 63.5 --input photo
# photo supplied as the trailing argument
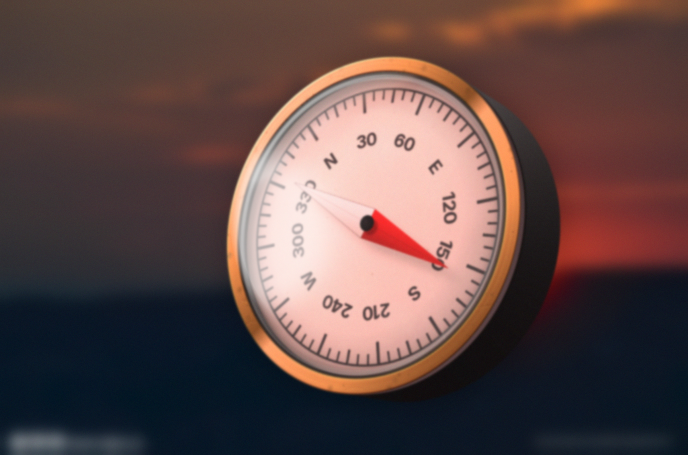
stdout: 155
